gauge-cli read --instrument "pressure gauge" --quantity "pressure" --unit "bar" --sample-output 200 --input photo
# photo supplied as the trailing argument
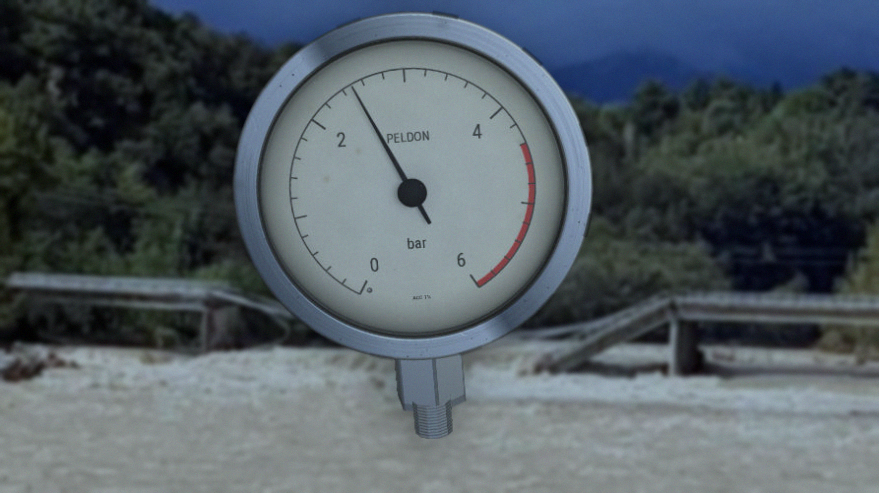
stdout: 2.5
